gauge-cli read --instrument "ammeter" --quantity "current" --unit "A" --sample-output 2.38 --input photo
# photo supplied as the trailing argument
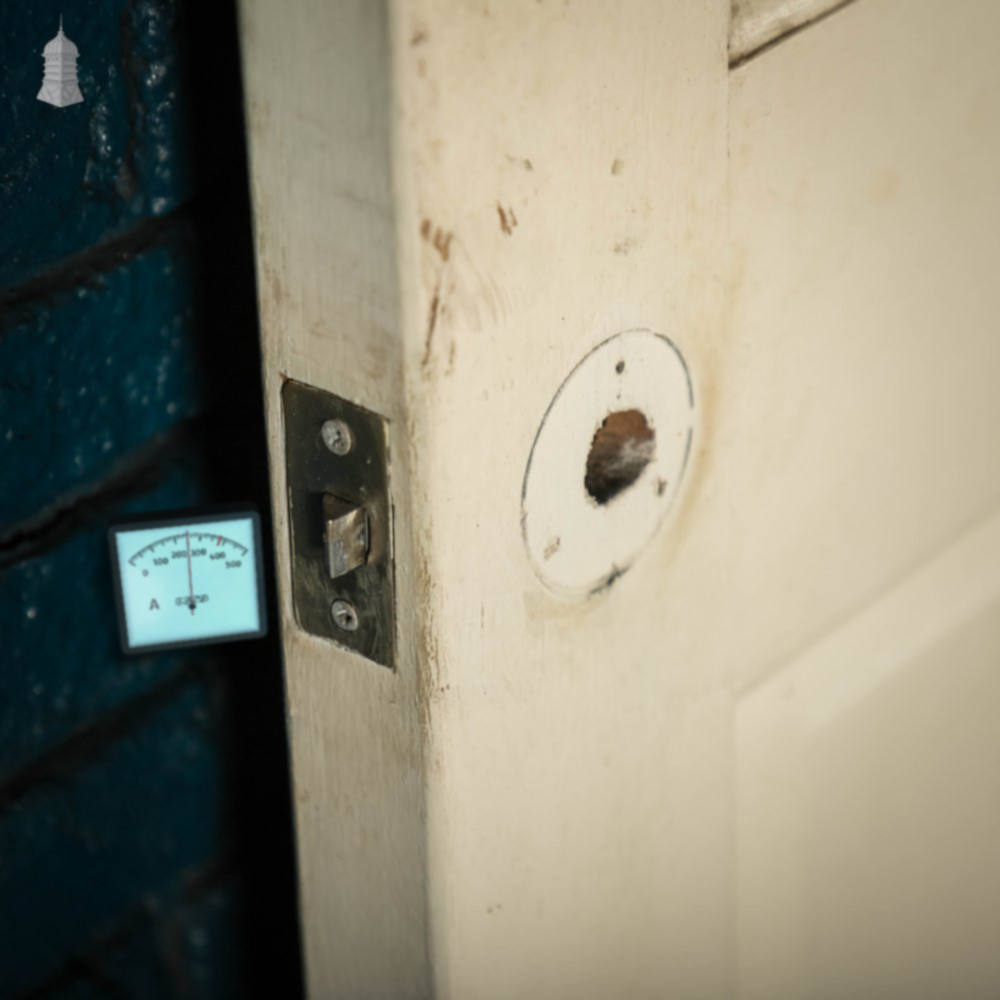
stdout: 250
